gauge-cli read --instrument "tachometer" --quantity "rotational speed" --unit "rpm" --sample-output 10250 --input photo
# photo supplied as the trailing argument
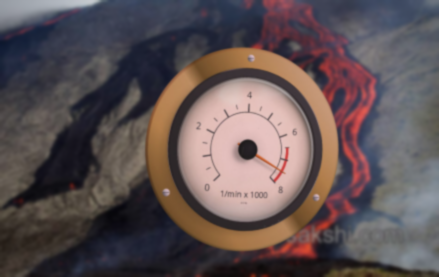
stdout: 7500
